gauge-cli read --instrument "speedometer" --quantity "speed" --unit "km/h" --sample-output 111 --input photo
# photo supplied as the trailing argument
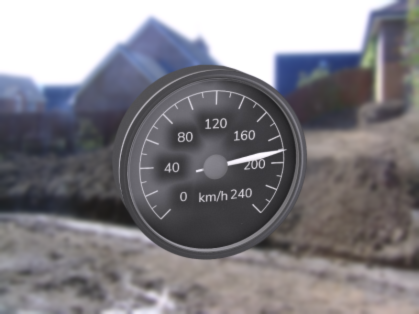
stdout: 190
